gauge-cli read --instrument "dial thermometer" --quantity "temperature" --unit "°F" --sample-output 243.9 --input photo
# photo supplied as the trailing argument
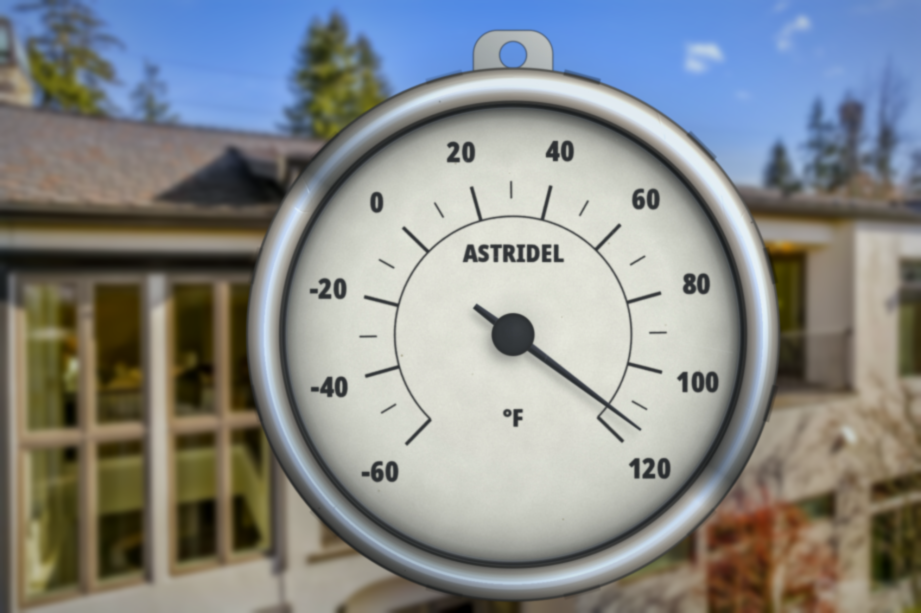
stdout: 115
